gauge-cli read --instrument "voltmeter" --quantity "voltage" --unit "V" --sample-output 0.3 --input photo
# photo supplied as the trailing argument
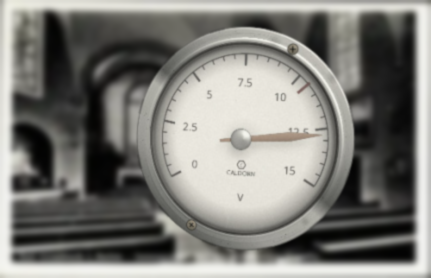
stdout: 12.75
